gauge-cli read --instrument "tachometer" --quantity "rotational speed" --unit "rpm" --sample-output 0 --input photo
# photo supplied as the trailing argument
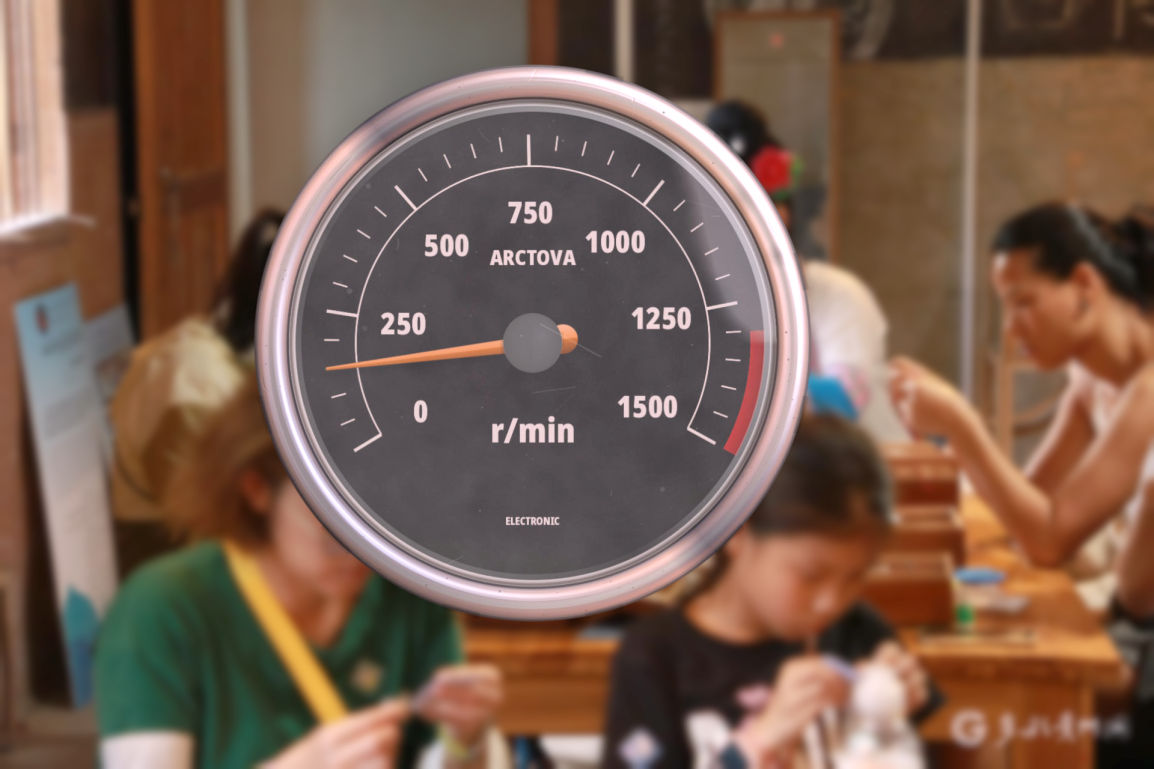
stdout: 150
